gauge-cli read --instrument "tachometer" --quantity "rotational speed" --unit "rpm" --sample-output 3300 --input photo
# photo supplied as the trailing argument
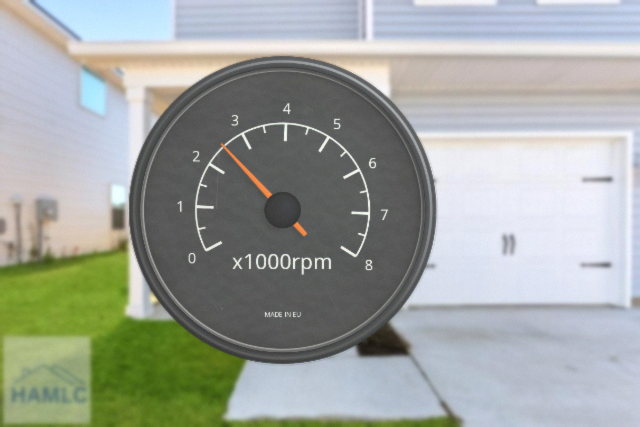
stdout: 2500
